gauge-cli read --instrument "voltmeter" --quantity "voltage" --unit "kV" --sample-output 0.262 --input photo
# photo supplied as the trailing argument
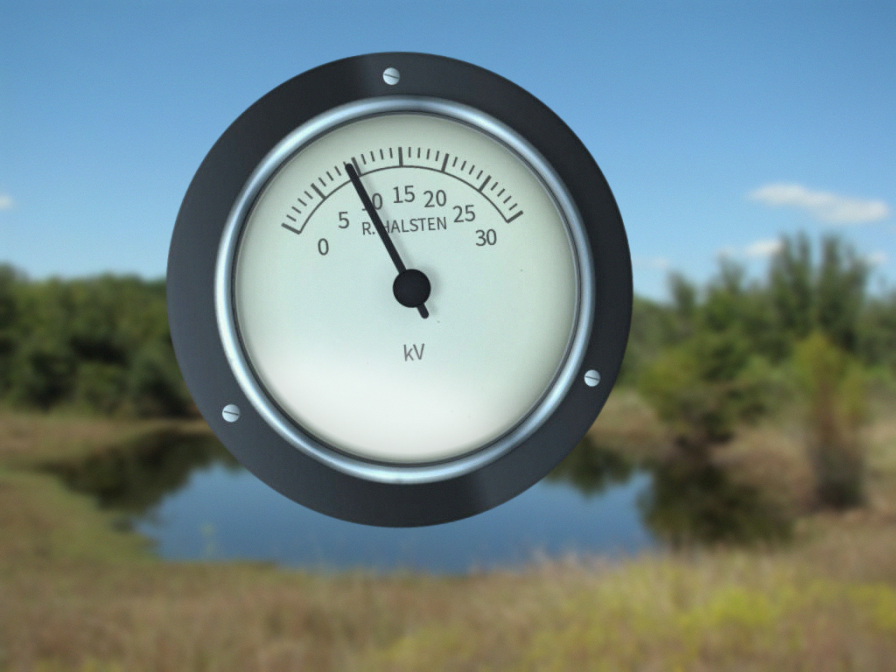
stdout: 9
